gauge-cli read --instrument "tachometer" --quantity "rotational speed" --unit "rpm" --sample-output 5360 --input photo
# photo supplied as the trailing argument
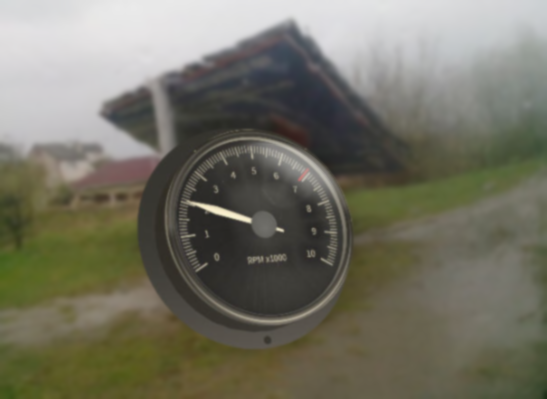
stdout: 2000
